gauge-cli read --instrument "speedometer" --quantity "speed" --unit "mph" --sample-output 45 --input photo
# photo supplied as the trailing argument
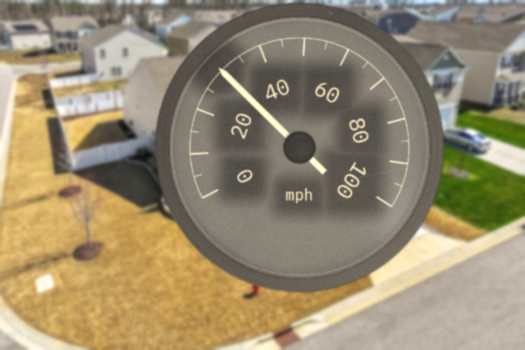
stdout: 30
